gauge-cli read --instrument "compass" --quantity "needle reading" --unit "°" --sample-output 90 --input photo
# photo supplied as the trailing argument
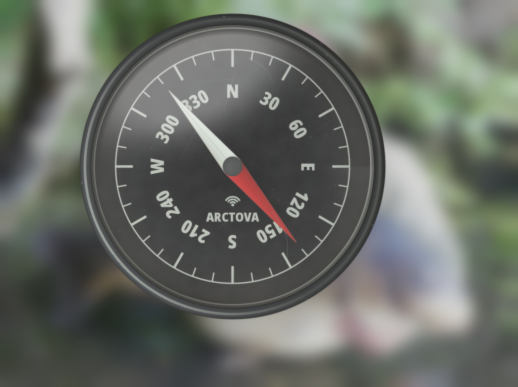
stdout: 140
